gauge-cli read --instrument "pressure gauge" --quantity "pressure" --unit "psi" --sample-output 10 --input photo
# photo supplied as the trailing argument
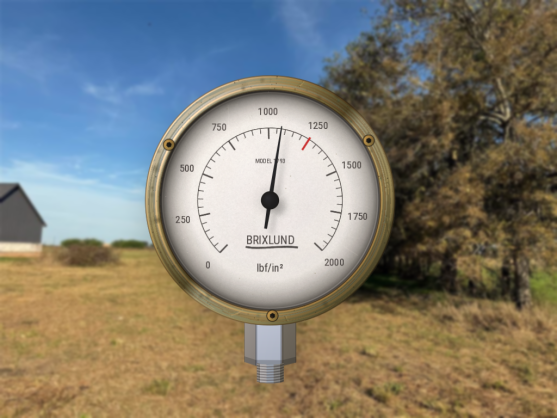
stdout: 1075
